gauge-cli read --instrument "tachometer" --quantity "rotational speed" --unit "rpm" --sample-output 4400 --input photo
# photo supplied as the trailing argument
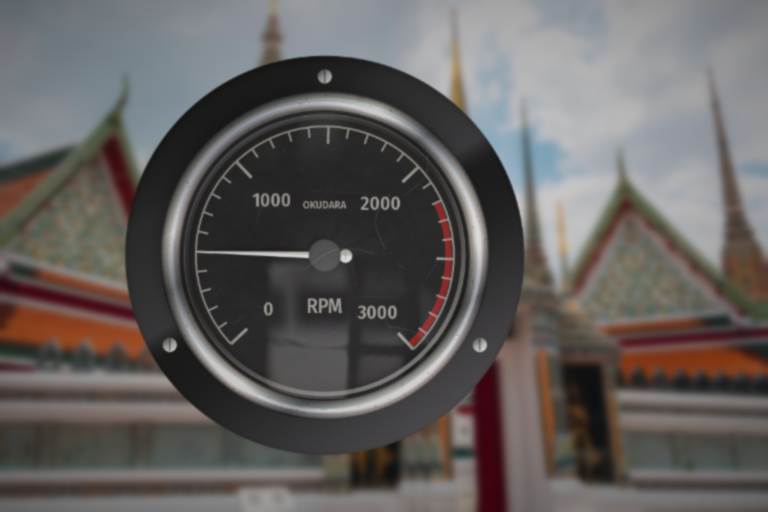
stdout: 500
